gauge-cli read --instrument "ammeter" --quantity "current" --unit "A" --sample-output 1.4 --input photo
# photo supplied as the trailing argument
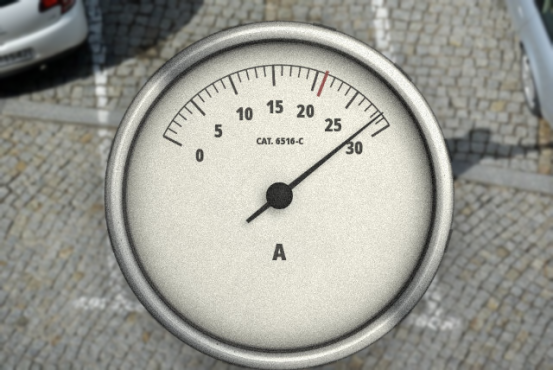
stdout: 28.5
